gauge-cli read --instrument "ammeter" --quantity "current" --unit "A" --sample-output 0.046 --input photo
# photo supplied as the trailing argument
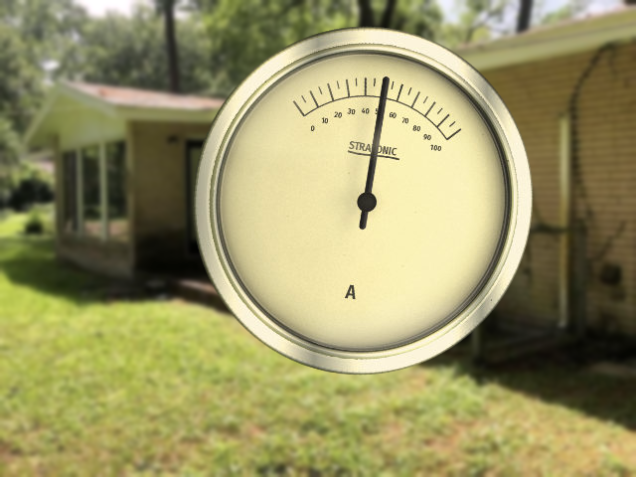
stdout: 50
